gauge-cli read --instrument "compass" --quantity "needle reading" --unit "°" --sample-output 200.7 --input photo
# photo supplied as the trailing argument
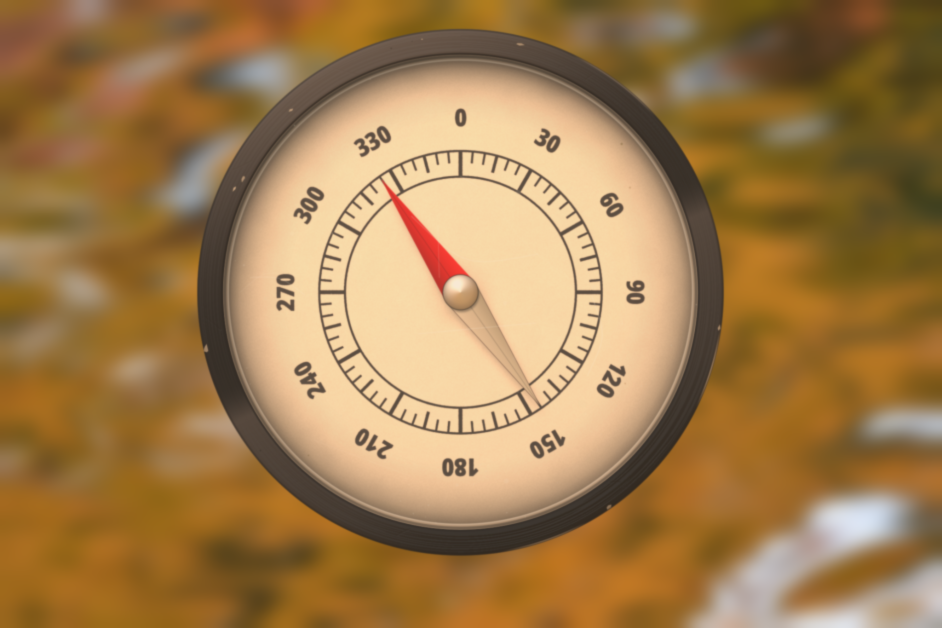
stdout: 325
